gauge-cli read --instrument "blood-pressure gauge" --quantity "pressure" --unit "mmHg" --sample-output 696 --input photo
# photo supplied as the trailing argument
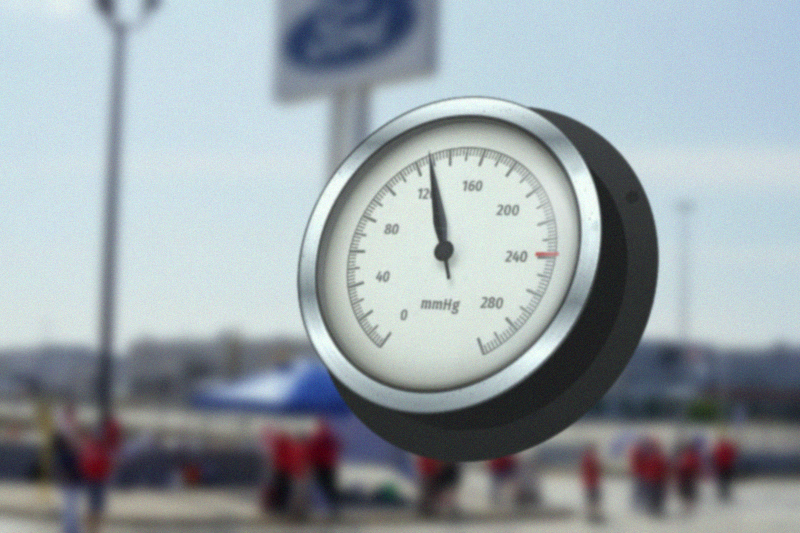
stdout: 130
